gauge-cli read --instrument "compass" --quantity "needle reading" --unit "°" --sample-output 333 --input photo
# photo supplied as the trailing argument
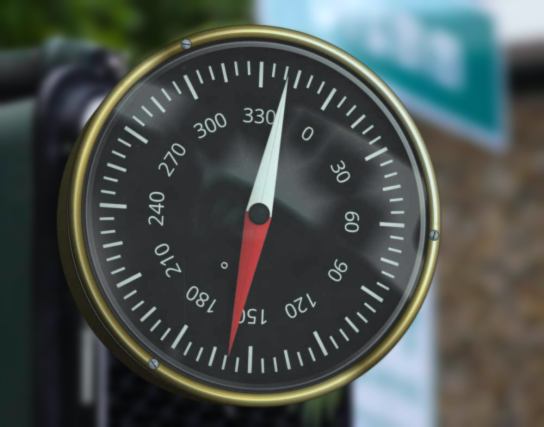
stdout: 160
